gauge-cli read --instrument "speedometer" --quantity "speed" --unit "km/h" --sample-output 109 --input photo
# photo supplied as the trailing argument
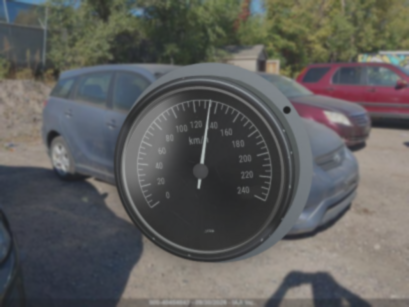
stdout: 135
